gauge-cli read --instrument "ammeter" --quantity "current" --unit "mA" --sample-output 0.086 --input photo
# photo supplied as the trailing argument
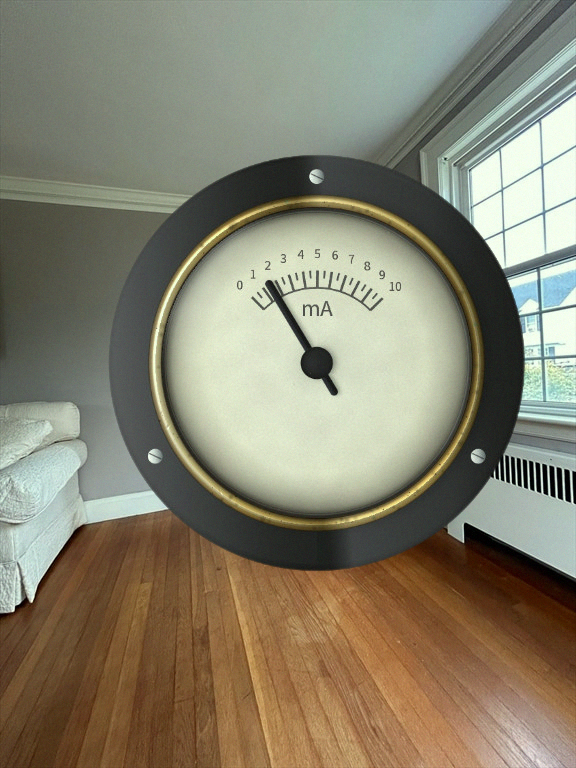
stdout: 1.5
